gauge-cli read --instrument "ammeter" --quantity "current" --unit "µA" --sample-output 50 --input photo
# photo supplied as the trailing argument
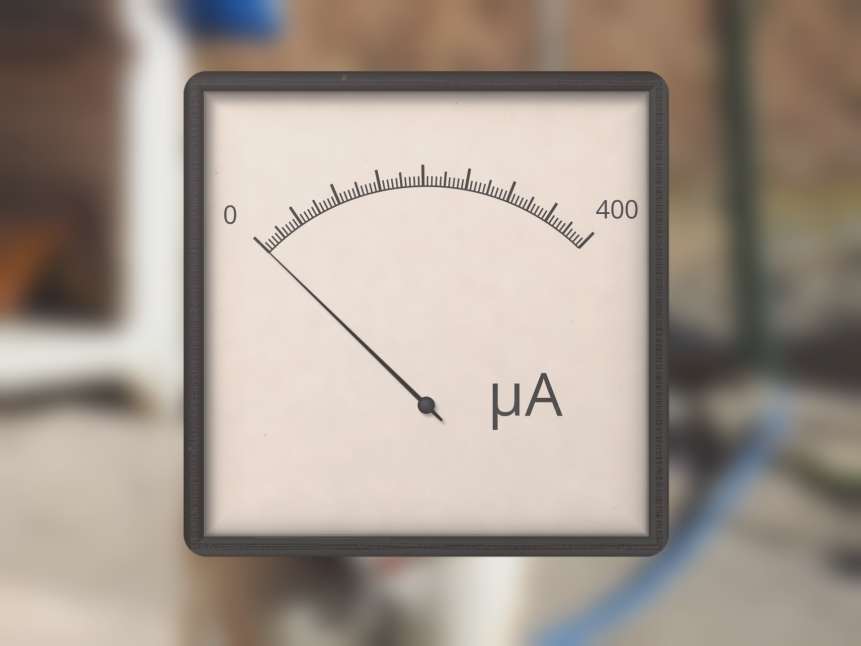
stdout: 0
